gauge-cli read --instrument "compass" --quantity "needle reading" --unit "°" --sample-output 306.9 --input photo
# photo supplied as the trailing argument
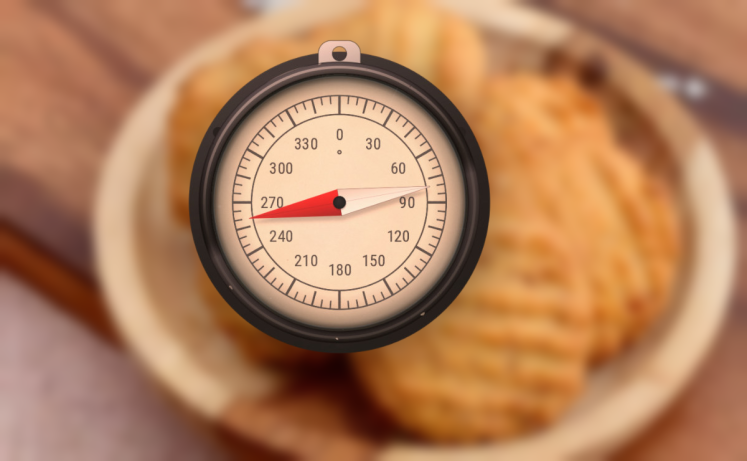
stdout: 260
